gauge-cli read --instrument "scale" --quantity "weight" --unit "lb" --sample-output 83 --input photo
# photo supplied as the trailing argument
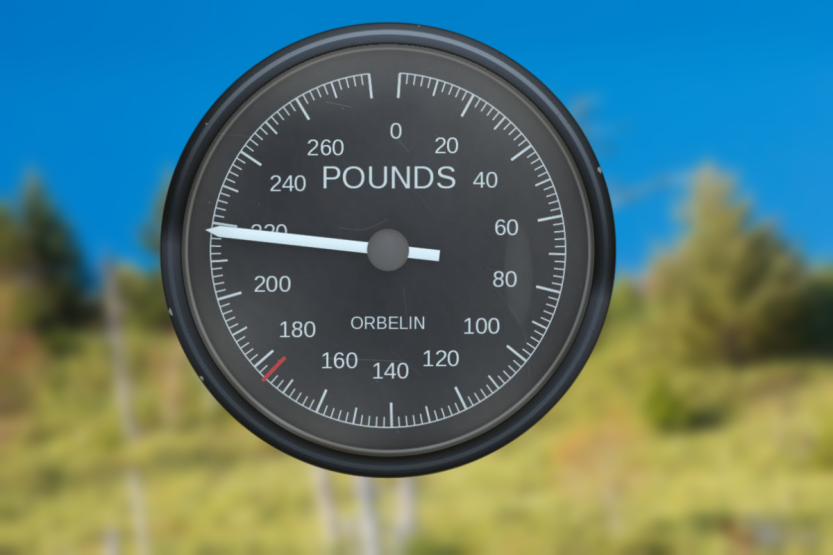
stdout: 218
